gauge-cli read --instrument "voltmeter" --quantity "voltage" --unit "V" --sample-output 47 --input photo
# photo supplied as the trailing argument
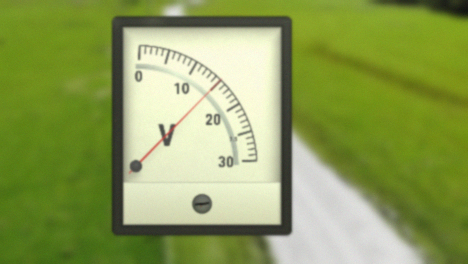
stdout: 15
